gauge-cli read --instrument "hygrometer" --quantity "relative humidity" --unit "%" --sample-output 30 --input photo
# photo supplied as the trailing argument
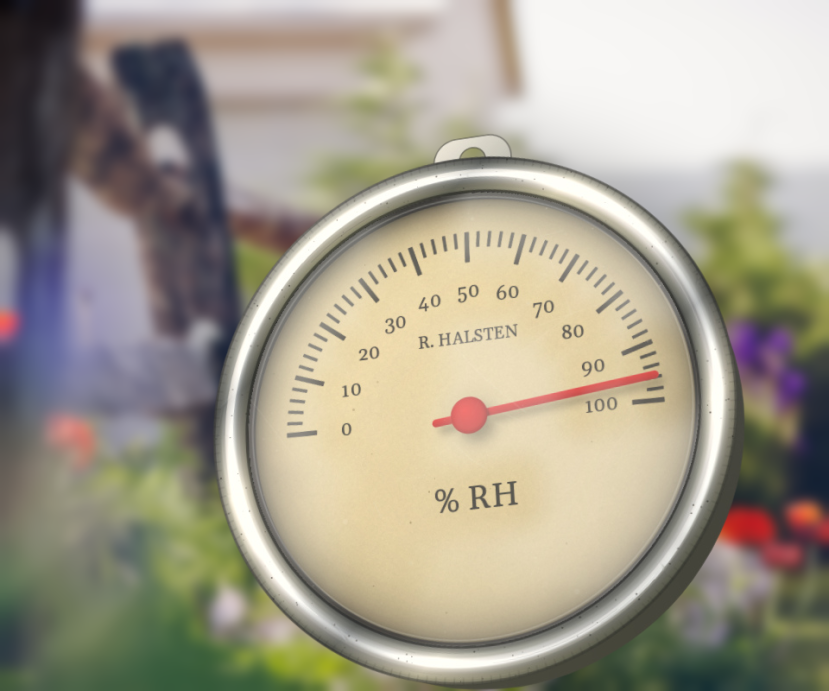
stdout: 96
